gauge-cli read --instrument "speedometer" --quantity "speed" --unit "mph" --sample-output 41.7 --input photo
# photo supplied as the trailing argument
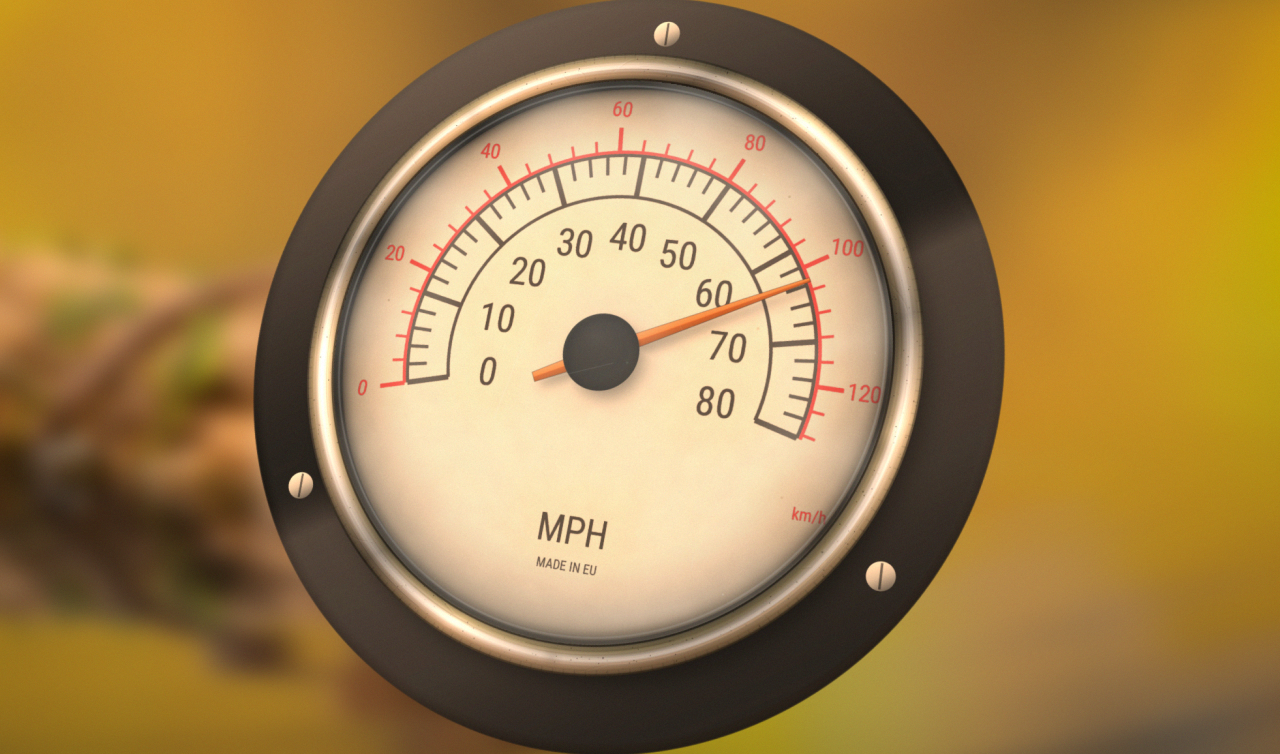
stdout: 64
